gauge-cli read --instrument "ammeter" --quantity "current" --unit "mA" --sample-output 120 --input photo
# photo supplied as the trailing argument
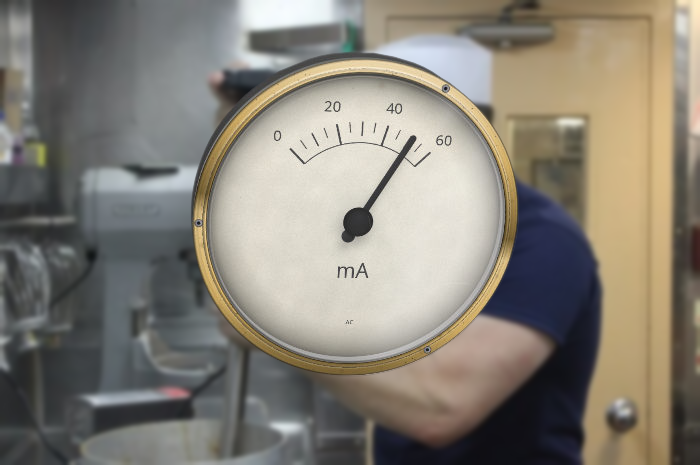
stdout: 50
